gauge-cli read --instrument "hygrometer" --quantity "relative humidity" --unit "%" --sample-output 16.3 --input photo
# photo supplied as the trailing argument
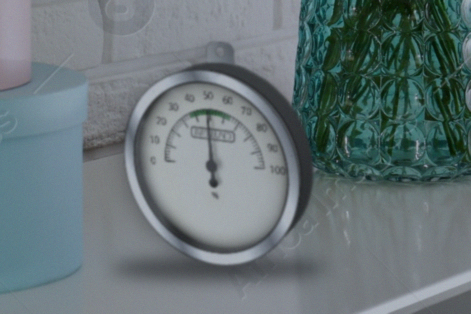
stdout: 50
